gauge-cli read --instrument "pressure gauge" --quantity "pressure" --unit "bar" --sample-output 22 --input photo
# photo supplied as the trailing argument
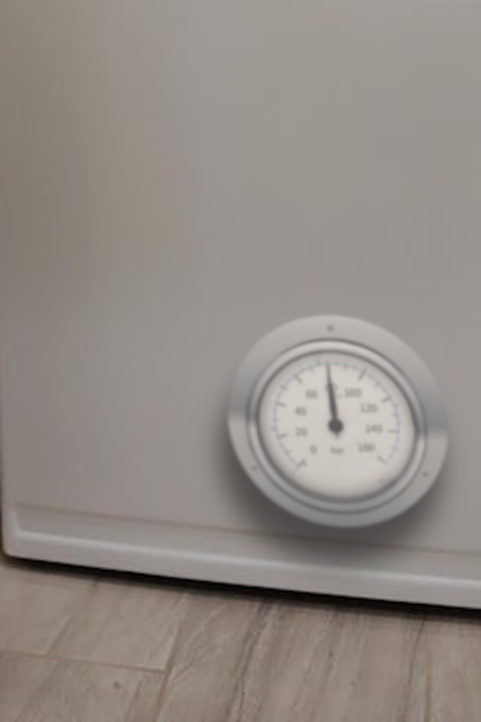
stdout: 80
